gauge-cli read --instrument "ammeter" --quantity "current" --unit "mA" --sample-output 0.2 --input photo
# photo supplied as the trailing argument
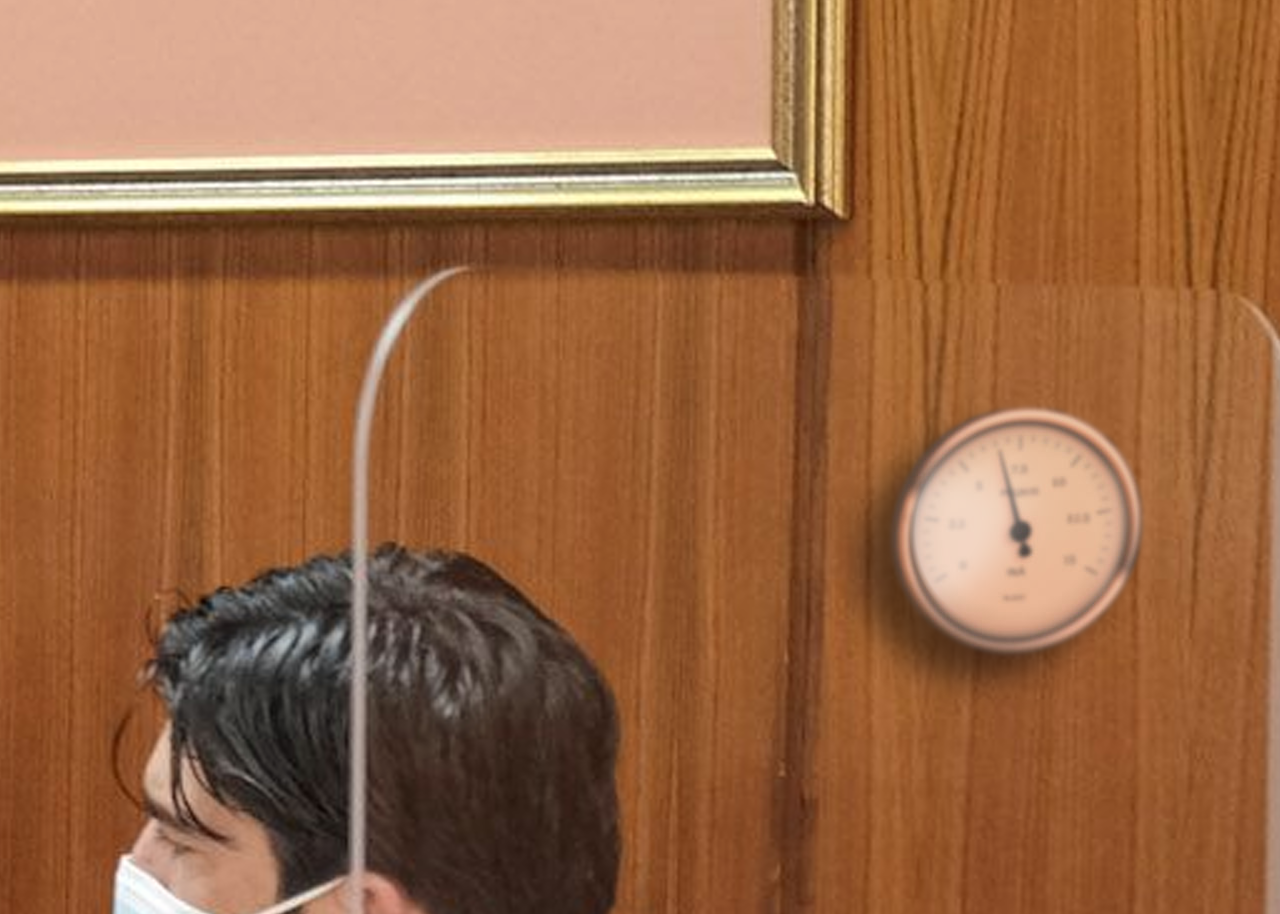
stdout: 6.5
